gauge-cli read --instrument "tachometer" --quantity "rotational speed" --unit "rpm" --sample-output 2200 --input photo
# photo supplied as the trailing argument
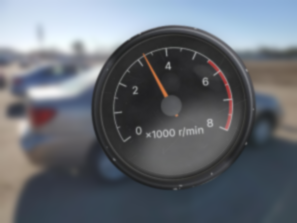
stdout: 3250
